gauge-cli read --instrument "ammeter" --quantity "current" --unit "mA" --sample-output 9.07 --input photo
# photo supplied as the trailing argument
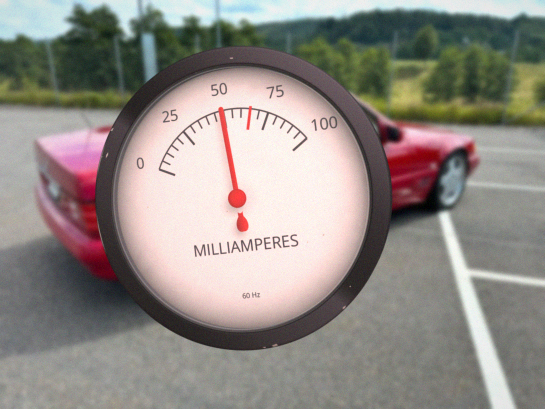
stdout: 50
